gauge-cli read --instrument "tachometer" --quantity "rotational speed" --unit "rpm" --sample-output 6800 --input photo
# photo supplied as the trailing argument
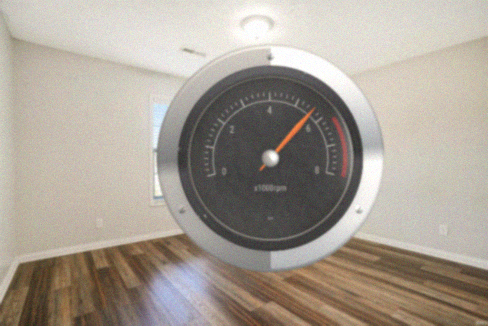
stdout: 5600
